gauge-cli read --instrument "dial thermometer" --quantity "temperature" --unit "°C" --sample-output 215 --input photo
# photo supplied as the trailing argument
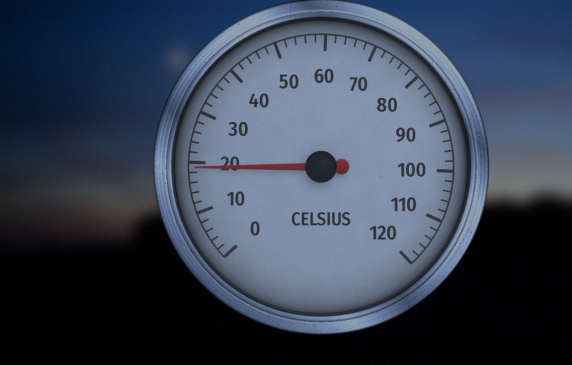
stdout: 19
